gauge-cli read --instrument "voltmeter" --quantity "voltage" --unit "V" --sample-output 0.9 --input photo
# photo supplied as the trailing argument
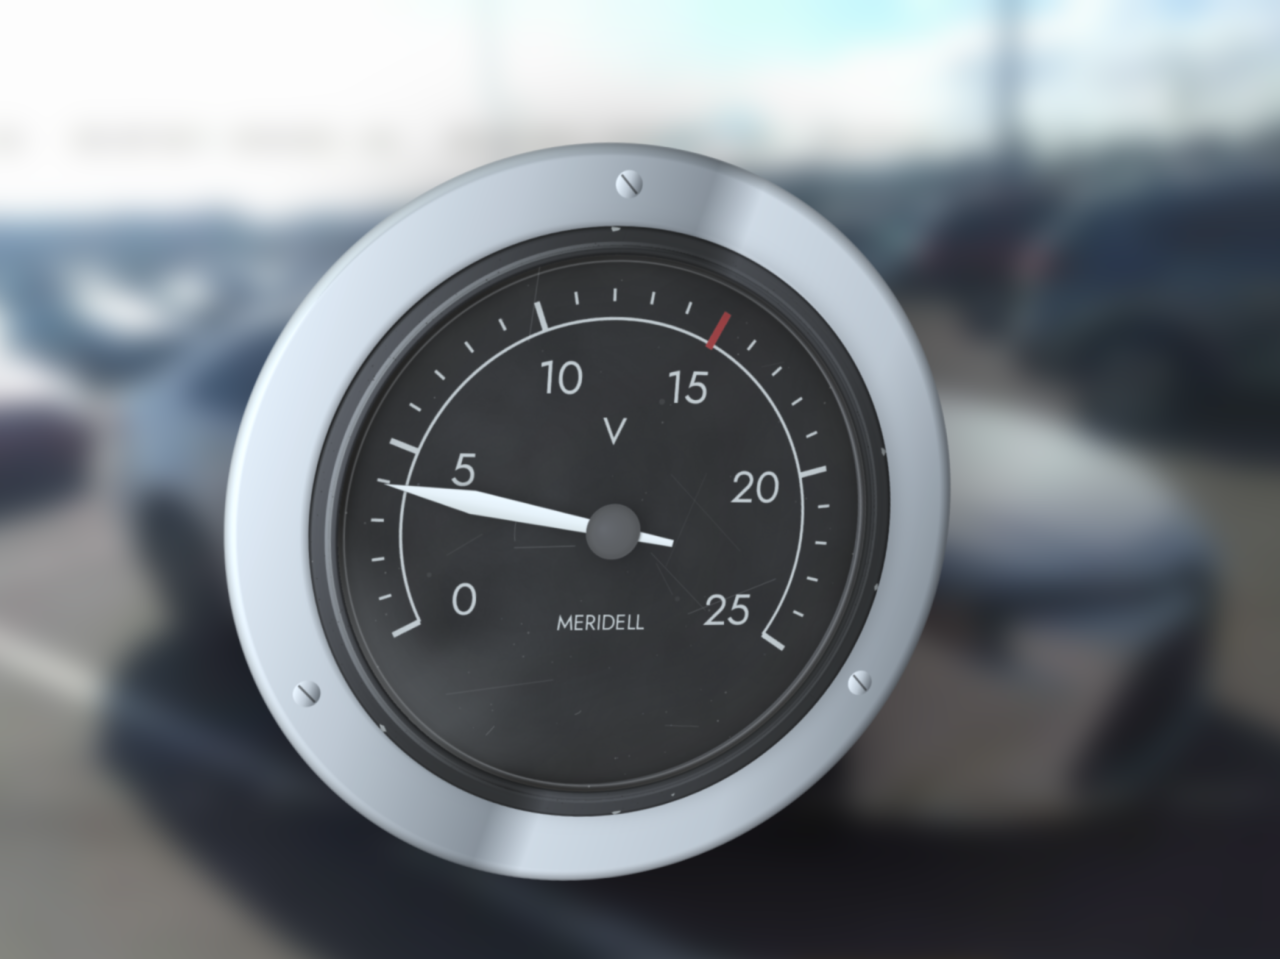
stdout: 4
